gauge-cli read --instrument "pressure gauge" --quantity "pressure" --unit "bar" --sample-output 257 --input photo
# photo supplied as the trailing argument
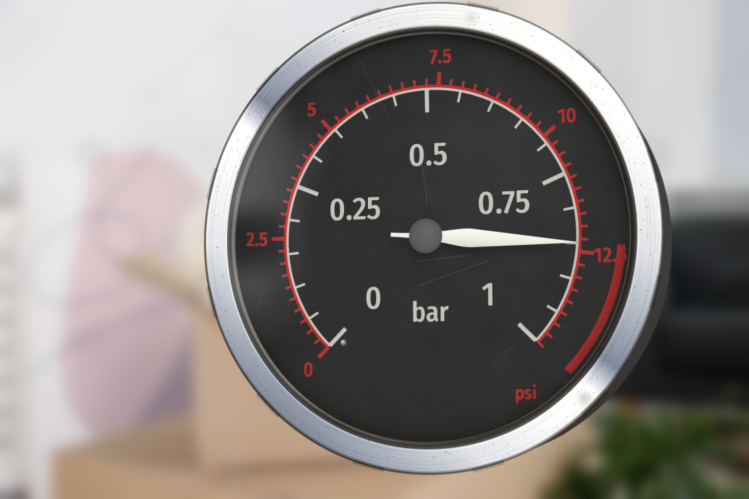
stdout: 0.85
